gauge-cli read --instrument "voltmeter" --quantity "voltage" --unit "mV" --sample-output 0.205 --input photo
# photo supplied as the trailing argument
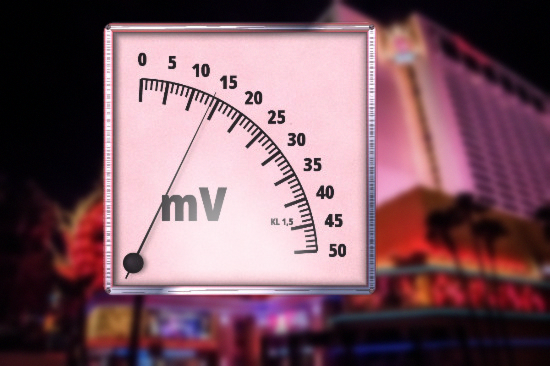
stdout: 14
